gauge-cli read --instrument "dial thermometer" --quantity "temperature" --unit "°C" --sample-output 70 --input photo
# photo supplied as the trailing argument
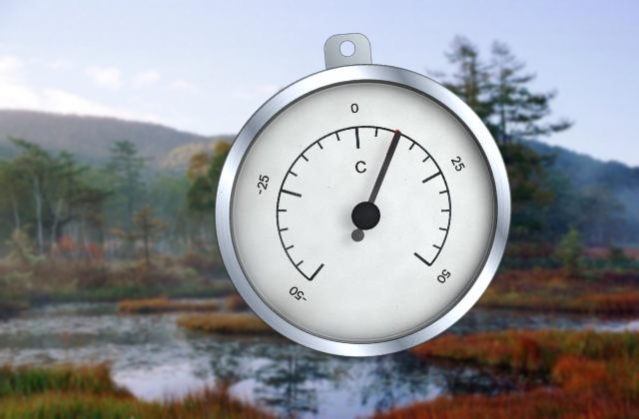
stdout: 10
